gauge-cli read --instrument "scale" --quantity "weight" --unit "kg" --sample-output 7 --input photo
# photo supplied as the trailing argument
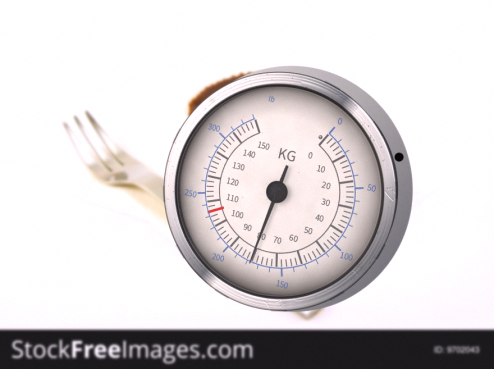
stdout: 80
